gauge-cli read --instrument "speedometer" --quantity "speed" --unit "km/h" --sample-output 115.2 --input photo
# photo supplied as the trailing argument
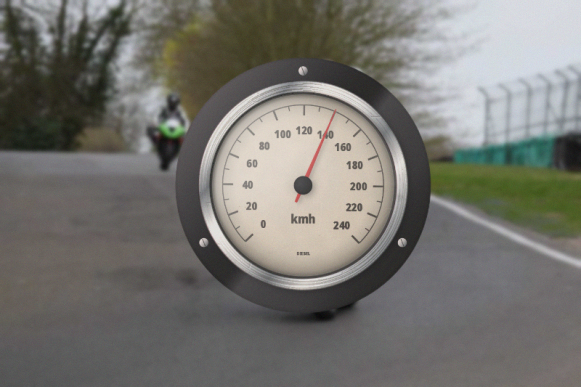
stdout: 140
